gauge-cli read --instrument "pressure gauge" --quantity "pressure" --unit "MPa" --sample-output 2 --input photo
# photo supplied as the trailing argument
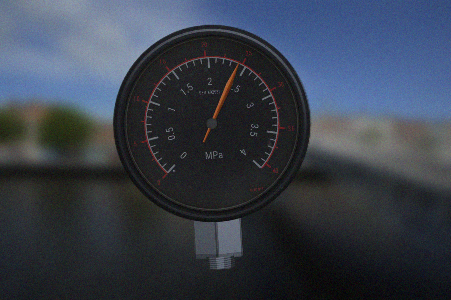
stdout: 2.4
